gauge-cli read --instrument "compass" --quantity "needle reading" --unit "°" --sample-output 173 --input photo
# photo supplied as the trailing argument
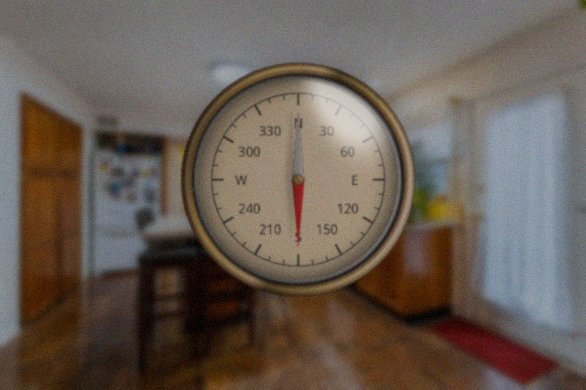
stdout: 180
